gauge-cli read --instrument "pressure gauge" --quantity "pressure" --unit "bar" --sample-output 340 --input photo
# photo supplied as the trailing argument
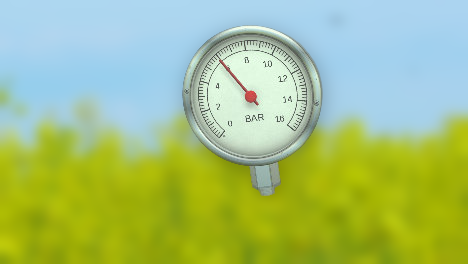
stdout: 6
